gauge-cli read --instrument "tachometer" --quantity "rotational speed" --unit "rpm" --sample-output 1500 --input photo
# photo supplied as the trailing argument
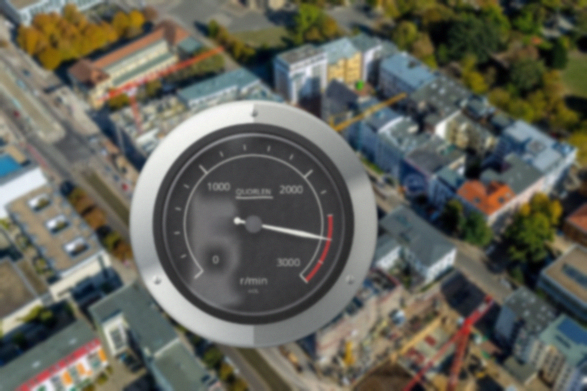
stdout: 2600
